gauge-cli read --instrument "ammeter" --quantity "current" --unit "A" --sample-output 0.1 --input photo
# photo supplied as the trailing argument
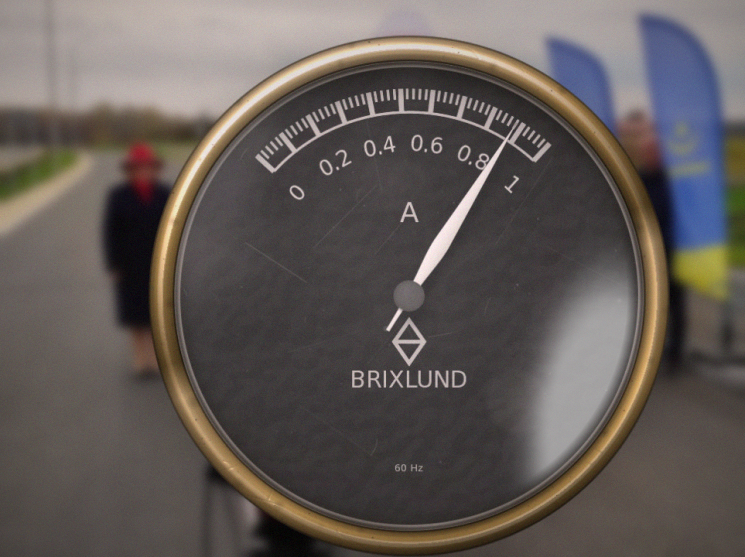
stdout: 0.88
